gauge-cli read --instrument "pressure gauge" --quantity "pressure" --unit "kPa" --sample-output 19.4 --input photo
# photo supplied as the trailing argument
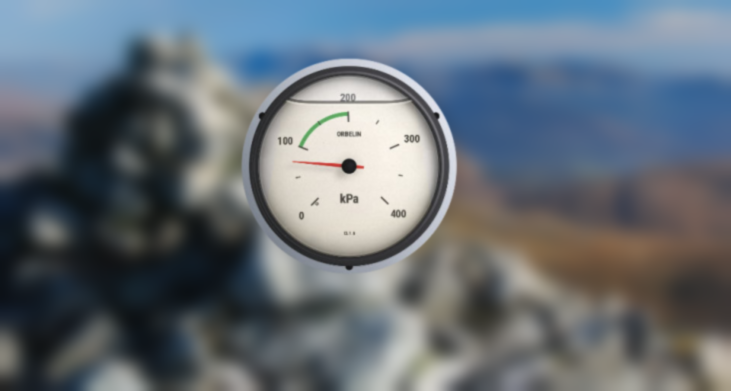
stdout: 75
